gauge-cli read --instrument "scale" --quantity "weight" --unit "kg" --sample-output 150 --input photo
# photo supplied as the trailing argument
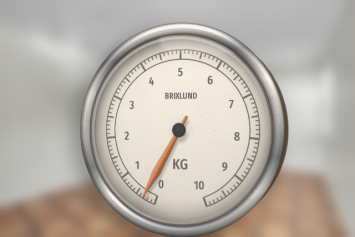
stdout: 0.3
